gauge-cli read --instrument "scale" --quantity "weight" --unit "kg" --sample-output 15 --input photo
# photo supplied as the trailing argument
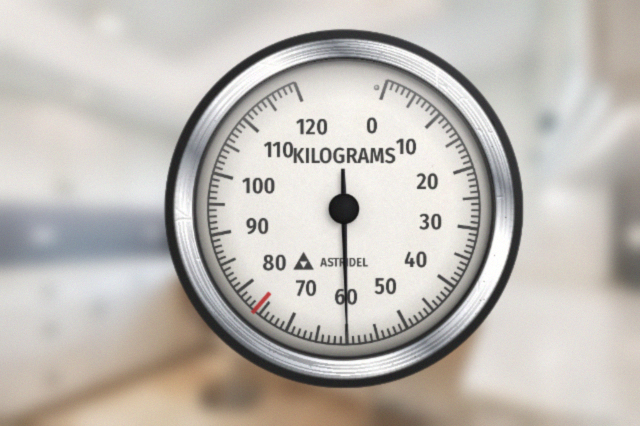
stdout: 60
